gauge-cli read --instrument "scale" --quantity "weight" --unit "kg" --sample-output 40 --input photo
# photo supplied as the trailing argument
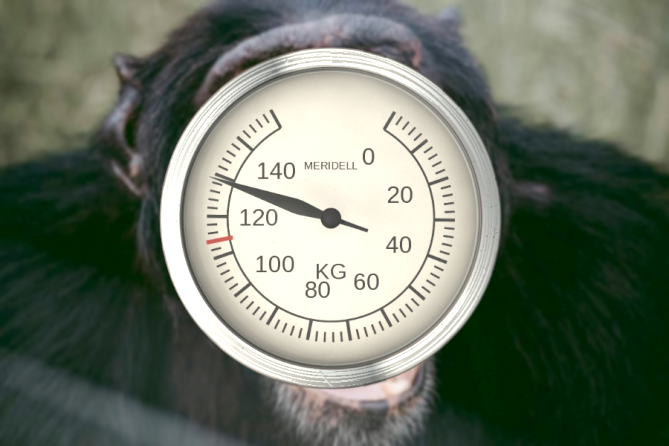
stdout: 129
